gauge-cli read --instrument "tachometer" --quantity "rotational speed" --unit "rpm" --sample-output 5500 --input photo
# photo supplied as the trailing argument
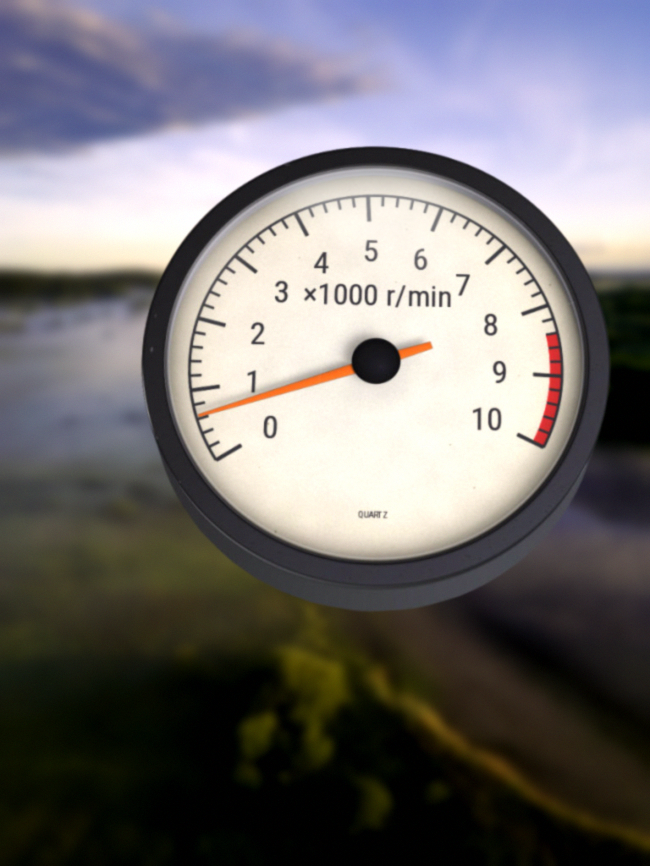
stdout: 600
